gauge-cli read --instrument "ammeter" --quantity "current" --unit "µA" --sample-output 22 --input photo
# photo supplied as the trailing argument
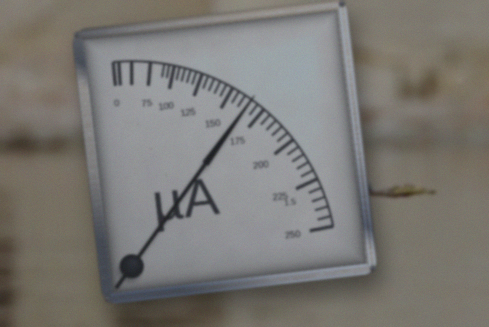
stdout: 165
